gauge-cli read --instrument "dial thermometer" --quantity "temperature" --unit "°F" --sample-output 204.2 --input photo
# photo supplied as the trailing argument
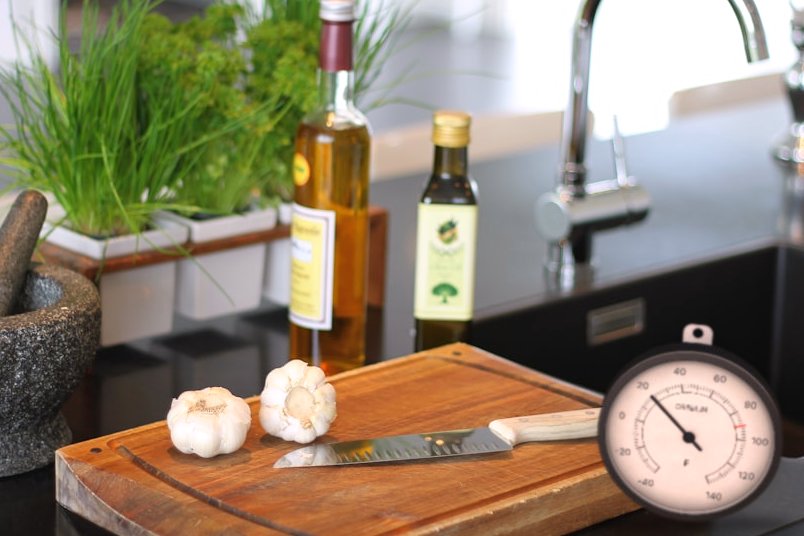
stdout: 20
